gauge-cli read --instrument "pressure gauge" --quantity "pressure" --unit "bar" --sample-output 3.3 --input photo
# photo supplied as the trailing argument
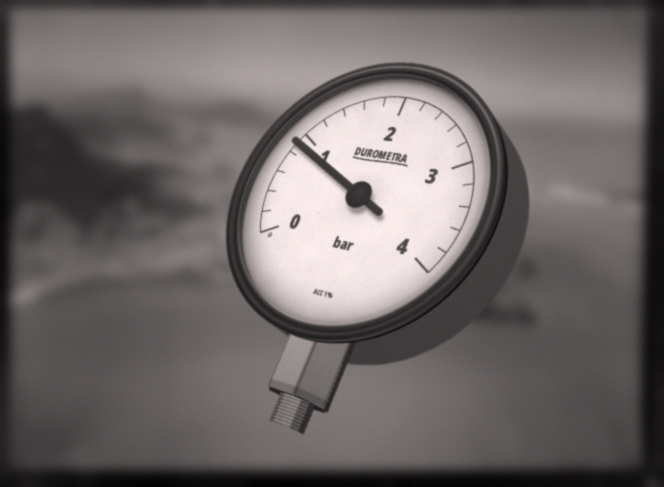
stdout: 0.9
